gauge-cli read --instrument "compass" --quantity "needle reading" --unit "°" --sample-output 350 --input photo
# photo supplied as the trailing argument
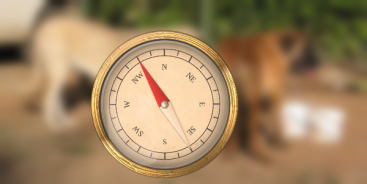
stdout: 330
